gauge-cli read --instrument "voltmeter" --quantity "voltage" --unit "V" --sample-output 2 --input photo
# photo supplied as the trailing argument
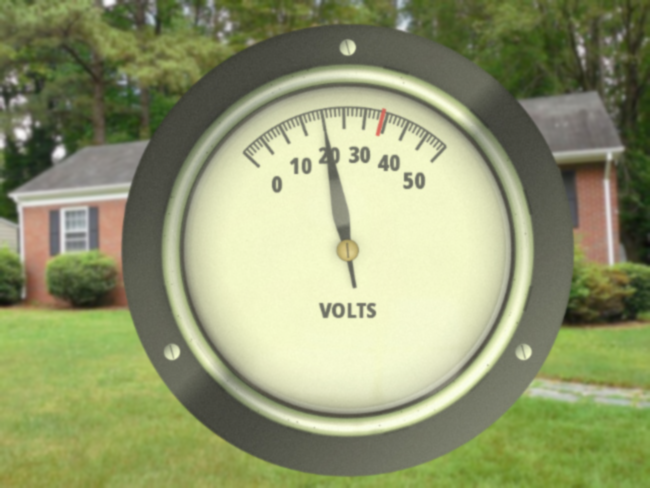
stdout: 20
